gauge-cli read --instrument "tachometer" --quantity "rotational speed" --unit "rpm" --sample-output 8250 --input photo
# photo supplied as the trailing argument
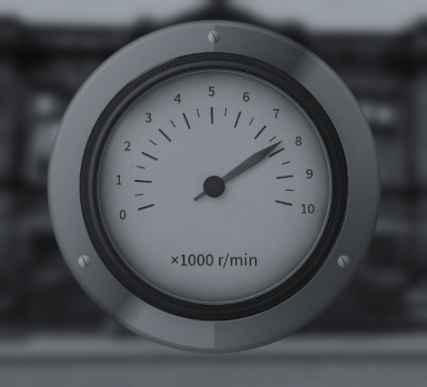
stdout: 7750
